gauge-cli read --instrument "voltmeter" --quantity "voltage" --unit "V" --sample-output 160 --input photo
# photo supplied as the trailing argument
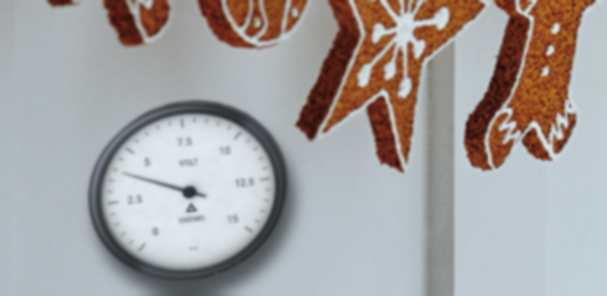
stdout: 4
